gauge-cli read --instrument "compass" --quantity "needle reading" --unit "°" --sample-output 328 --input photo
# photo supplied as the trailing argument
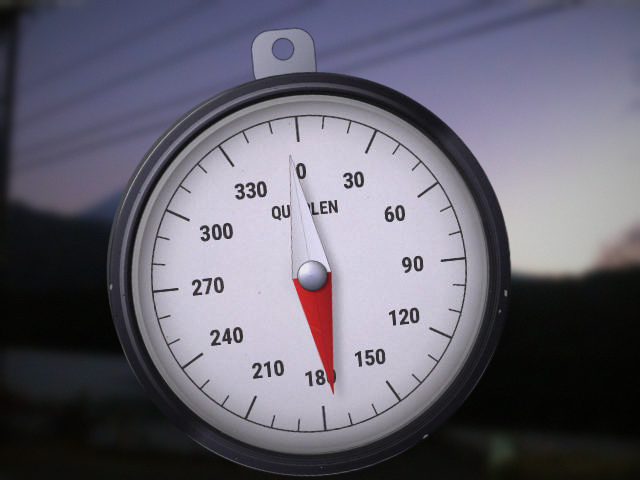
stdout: 175
